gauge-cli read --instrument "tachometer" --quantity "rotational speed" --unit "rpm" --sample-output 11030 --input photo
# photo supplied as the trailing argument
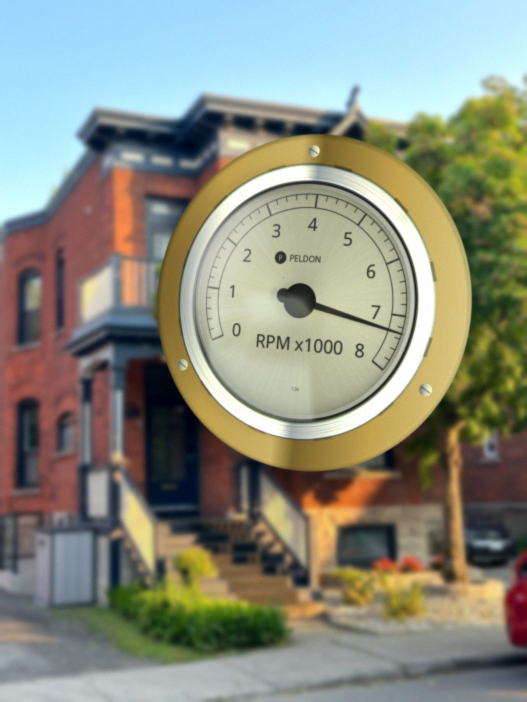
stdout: 7300
